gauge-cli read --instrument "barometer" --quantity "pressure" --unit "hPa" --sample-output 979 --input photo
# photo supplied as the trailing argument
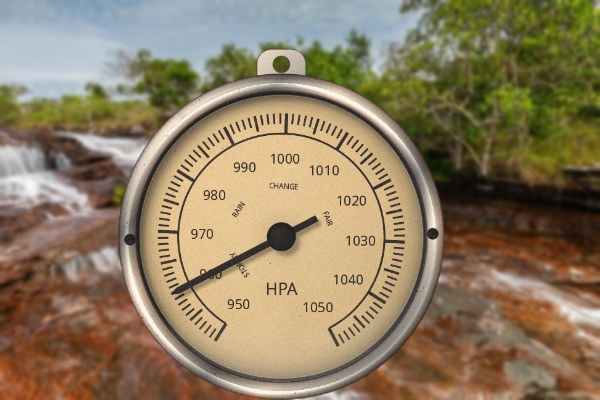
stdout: 960
